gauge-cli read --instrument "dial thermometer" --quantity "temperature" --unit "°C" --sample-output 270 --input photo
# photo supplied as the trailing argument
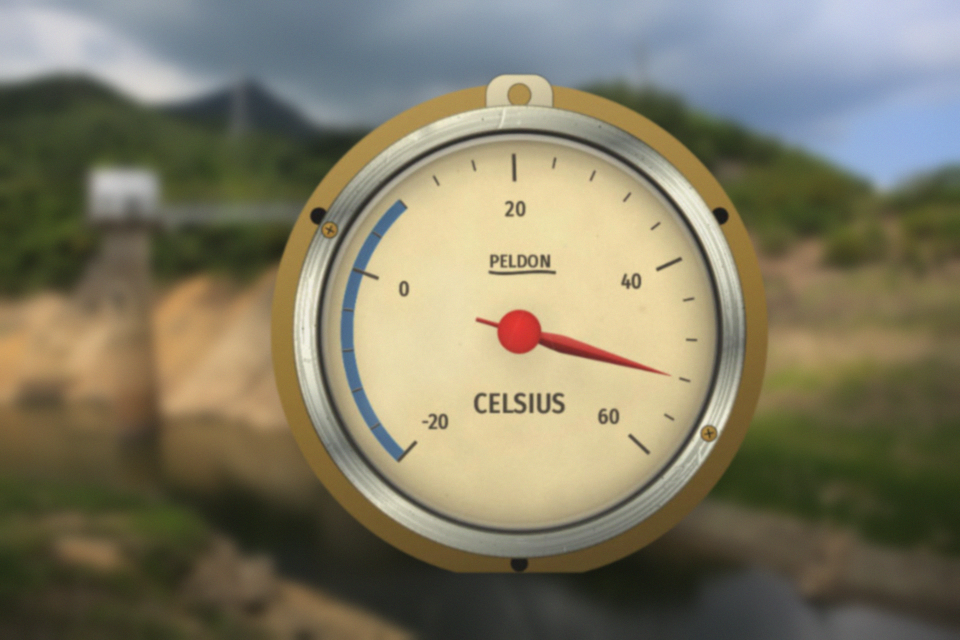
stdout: 52
